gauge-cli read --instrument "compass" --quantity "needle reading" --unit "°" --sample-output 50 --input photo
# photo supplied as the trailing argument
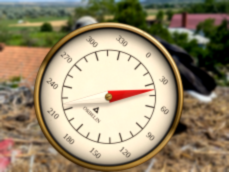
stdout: 37.5
